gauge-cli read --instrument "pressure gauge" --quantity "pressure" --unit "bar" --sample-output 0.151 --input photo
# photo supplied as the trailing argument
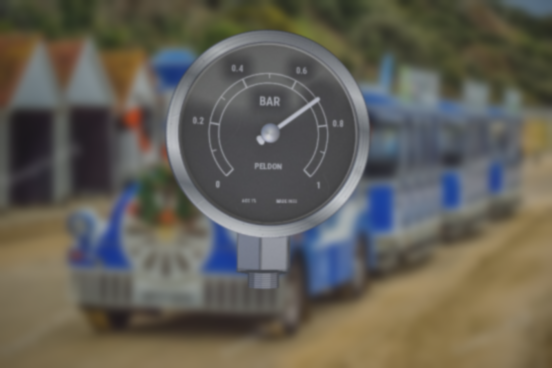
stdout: 0.7
